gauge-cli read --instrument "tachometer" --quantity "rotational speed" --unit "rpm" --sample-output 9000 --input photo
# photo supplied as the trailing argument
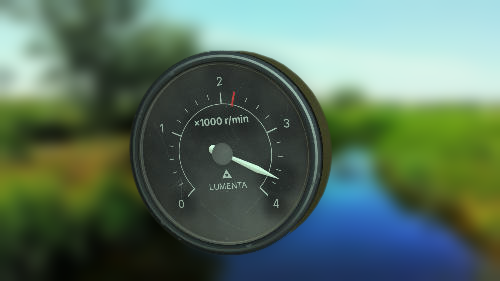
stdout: 3700
